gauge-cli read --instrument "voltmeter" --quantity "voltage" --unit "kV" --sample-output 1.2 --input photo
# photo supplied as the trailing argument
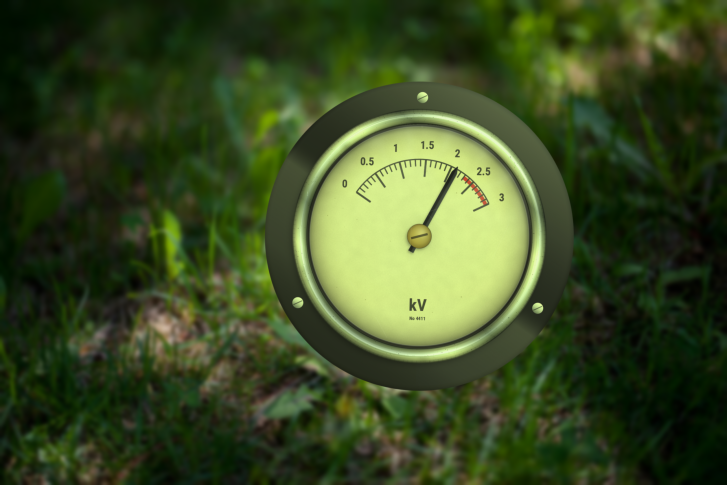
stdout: 2.1
